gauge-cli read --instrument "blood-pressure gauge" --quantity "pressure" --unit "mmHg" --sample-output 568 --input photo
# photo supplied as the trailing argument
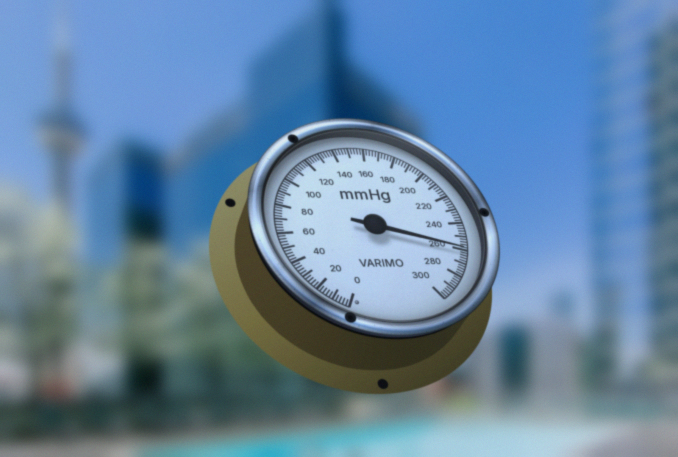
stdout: 260
